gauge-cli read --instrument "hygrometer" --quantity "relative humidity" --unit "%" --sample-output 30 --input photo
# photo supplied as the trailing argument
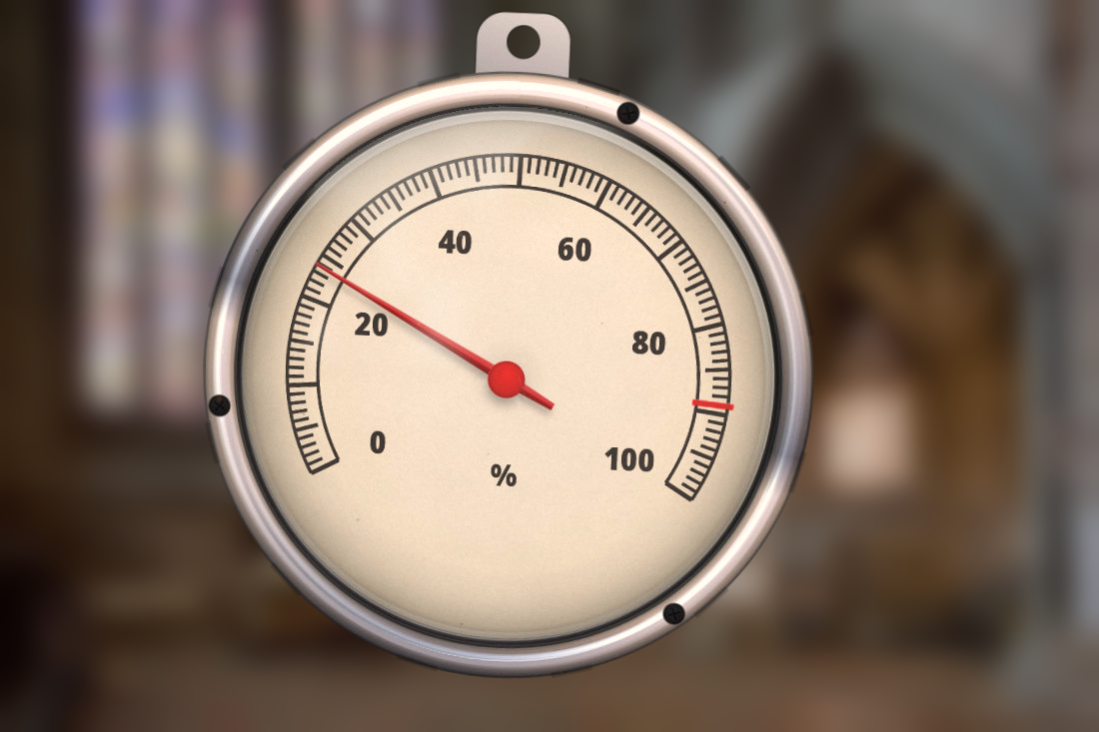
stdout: 24
